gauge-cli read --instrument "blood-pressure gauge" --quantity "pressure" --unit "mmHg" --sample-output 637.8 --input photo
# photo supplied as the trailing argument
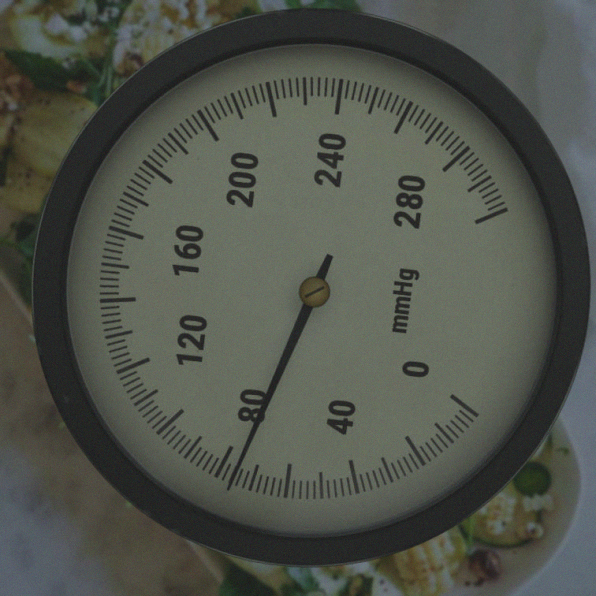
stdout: 76
